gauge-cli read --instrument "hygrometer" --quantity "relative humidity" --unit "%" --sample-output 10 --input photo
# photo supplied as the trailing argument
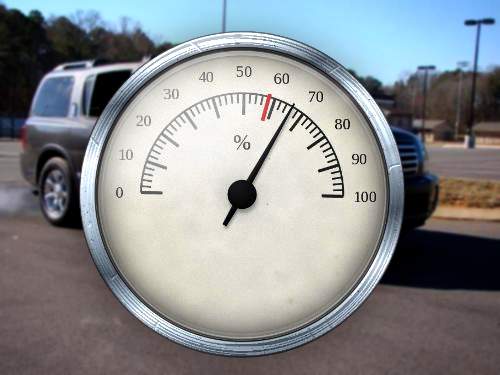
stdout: 66
